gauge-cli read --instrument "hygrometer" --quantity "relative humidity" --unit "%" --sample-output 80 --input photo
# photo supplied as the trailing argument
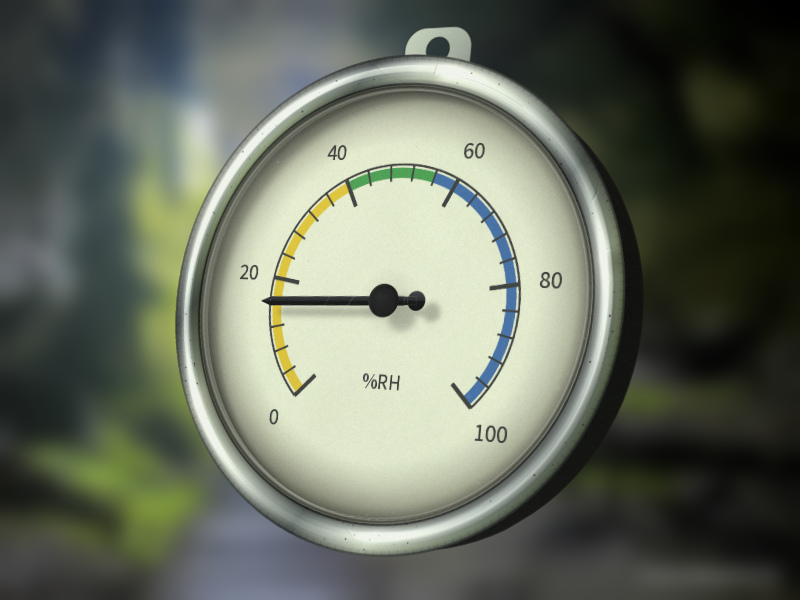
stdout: 16
